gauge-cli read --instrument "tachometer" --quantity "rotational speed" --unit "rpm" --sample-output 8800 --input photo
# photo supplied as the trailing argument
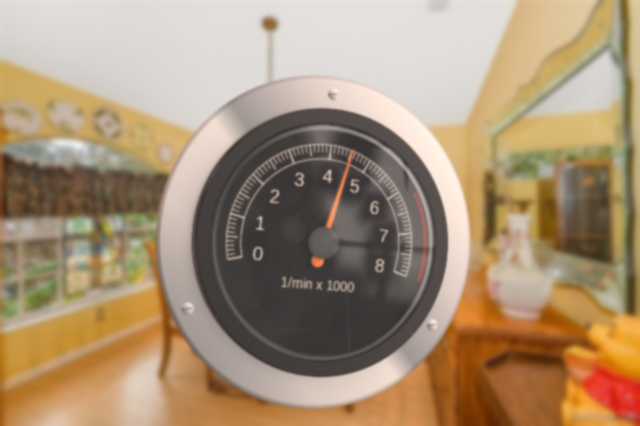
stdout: 4500
